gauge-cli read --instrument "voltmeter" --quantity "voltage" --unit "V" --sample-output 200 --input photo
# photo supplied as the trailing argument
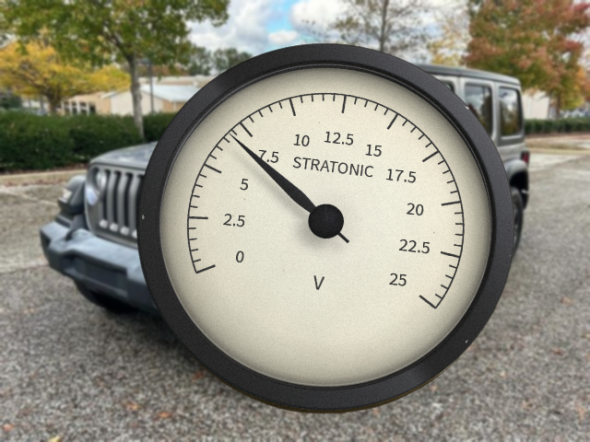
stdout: 6.75
